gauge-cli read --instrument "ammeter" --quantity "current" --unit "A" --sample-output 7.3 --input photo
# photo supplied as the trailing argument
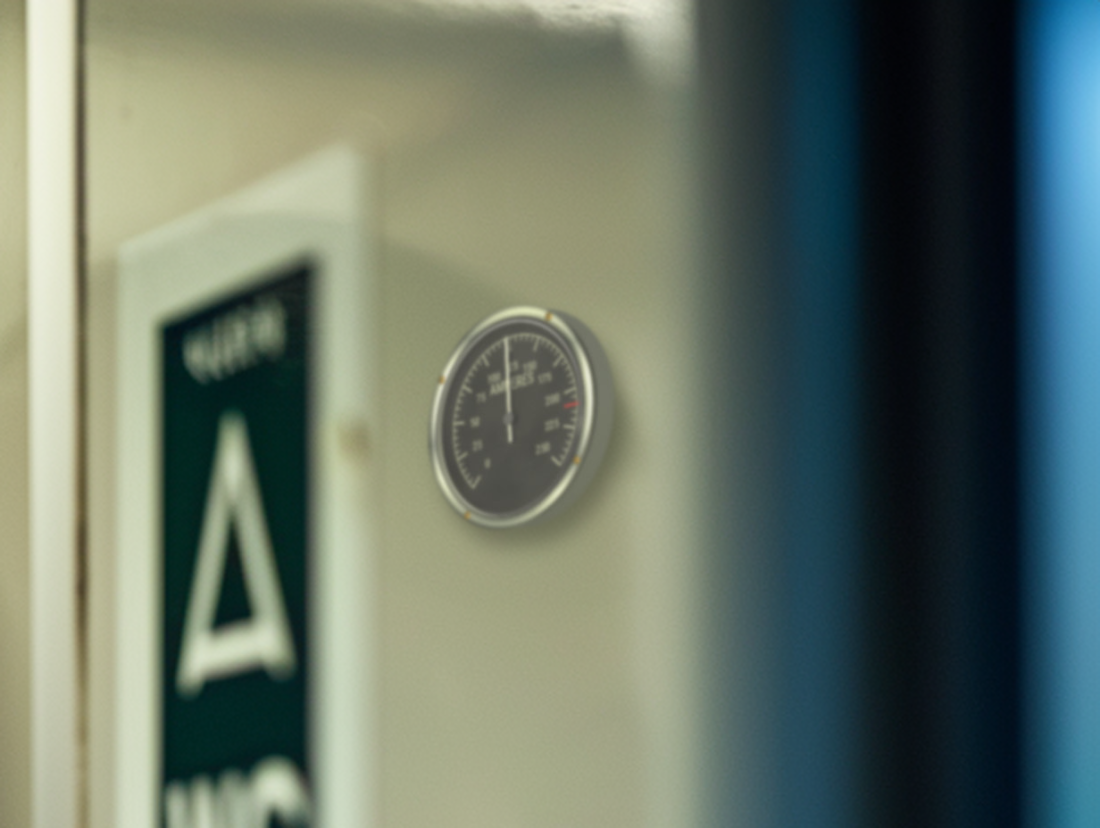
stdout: 125
